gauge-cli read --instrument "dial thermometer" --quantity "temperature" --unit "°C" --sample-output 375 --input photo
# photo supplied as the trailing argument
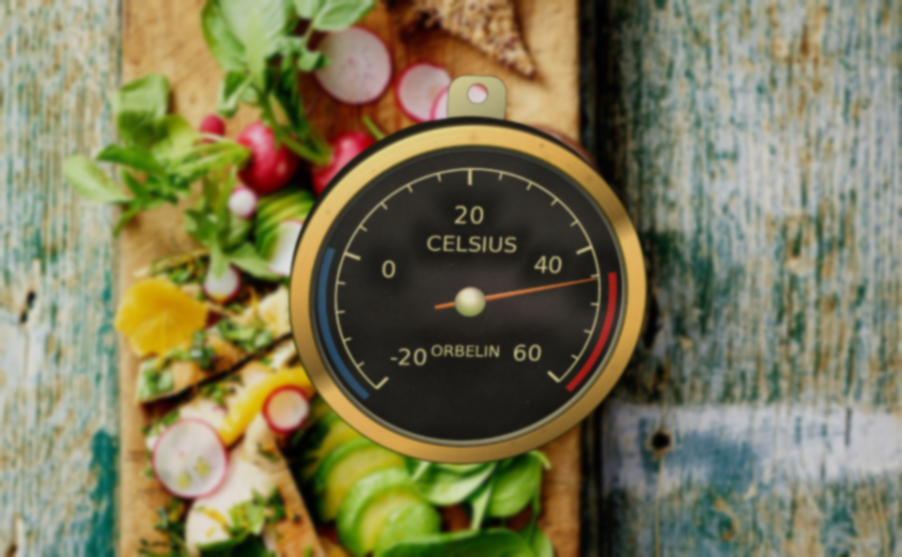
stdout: 44
